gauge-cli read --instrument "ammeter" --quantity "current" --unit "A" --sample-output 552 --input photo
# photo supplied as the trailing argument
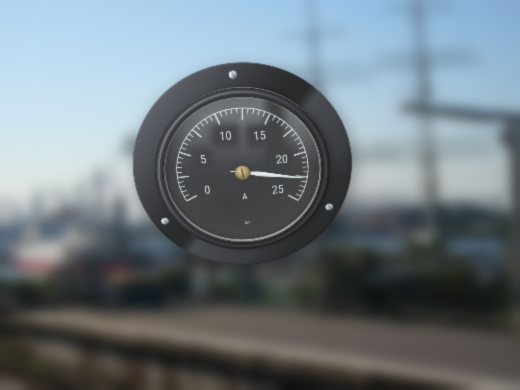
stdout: 22.5
